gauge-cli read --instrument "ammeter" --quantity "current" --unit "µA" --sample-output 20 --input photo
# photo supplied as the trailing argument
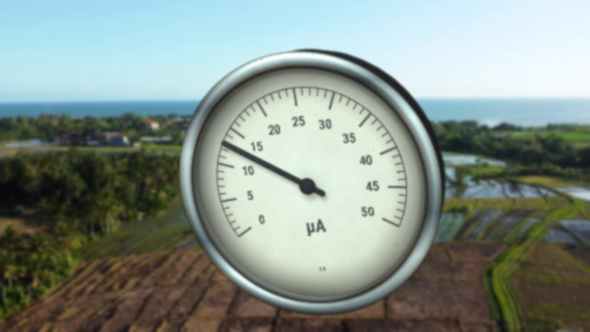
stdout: 13
